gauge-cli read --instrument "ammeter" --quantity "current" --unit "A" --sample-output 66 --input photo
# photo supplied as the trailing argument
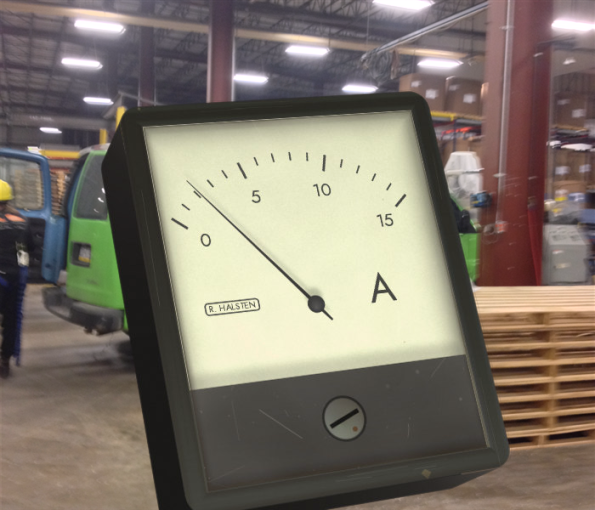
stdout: 2
